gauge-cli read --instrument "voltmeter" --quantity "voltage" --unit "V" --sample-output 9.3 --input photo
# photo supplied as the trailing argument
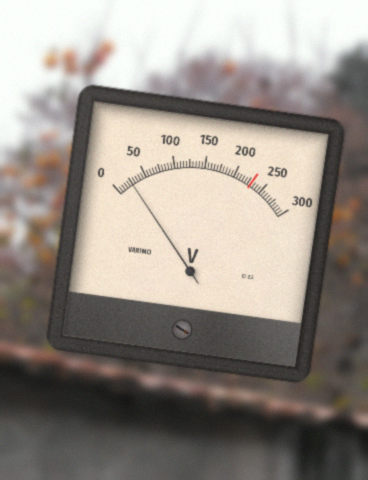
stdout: 25
